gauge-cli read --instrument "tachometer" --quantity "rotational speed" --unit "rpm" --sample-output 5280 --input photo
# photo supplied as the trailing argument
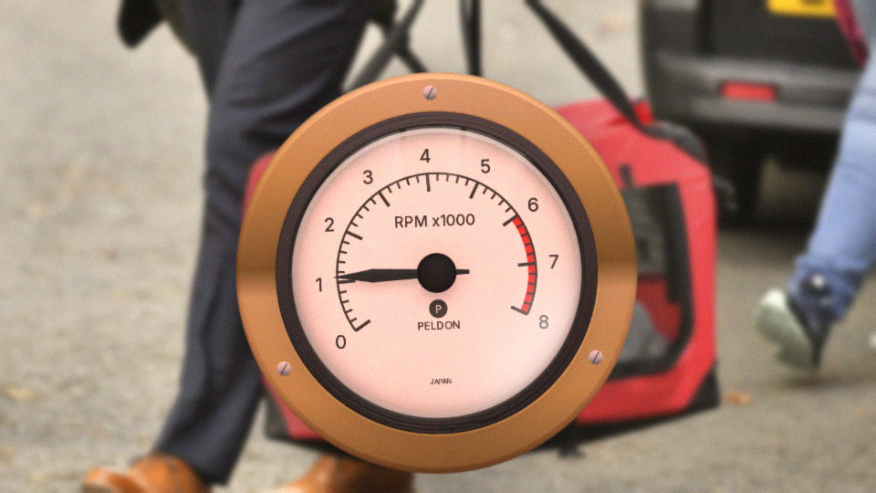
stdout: 1100
